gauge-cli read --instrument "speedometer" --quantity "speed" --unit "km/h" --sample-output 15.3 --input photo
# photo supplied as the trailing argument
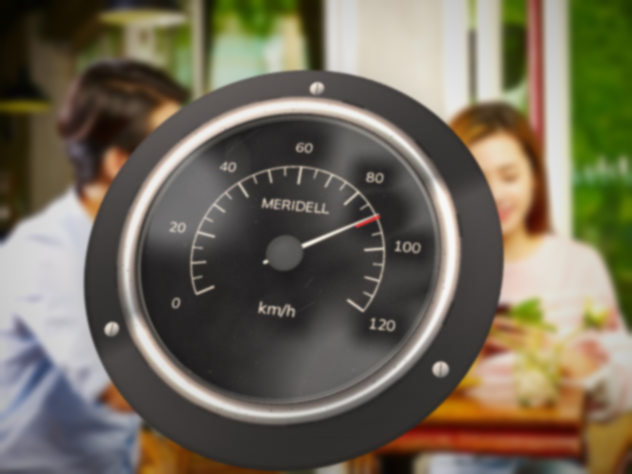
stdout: 90
